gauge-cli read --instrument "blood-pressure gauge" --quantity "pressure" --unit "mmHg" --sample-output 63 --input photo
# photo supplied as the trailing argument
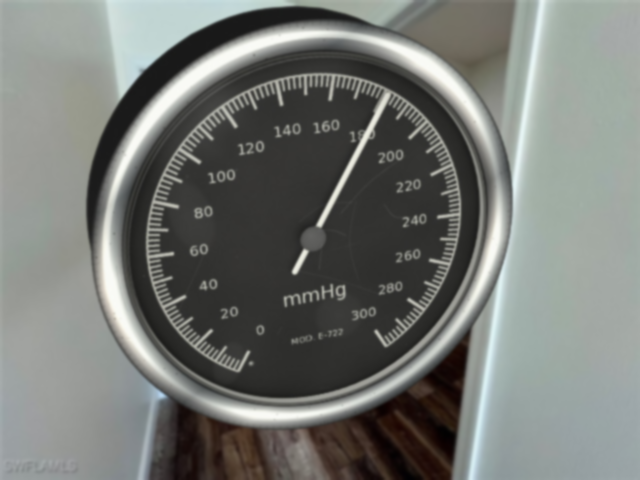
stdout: 180
